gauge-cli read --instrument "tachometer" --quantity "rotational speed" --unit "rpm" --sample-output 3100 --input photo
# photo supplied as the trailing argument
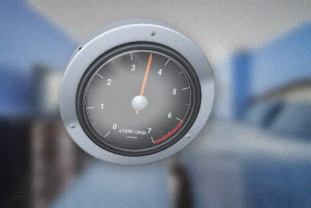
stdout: 3500
